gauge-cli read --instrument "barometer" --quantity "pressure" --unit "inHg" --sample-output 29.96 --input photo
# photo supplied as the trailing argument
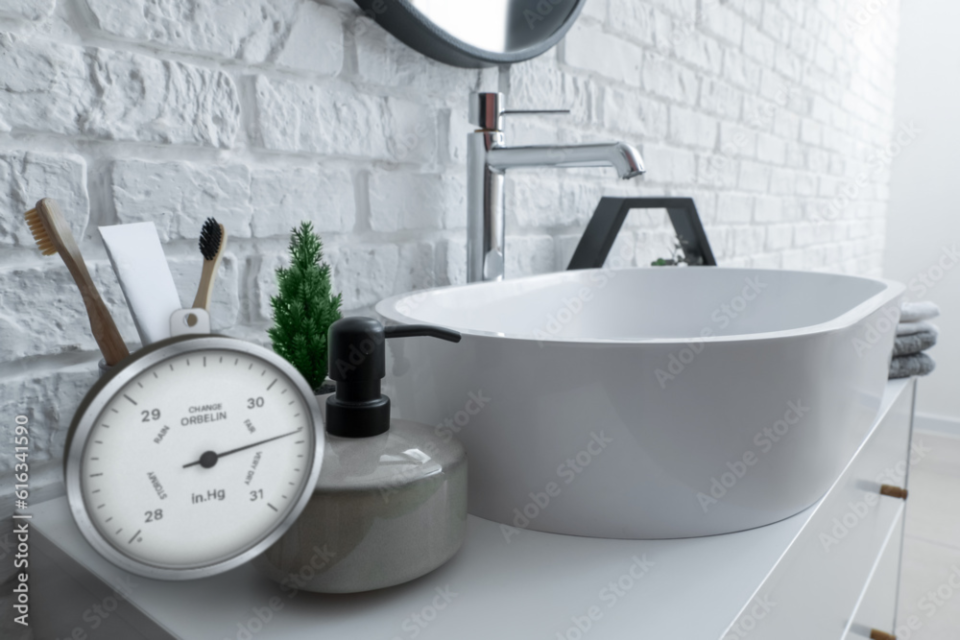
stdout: 30.4
